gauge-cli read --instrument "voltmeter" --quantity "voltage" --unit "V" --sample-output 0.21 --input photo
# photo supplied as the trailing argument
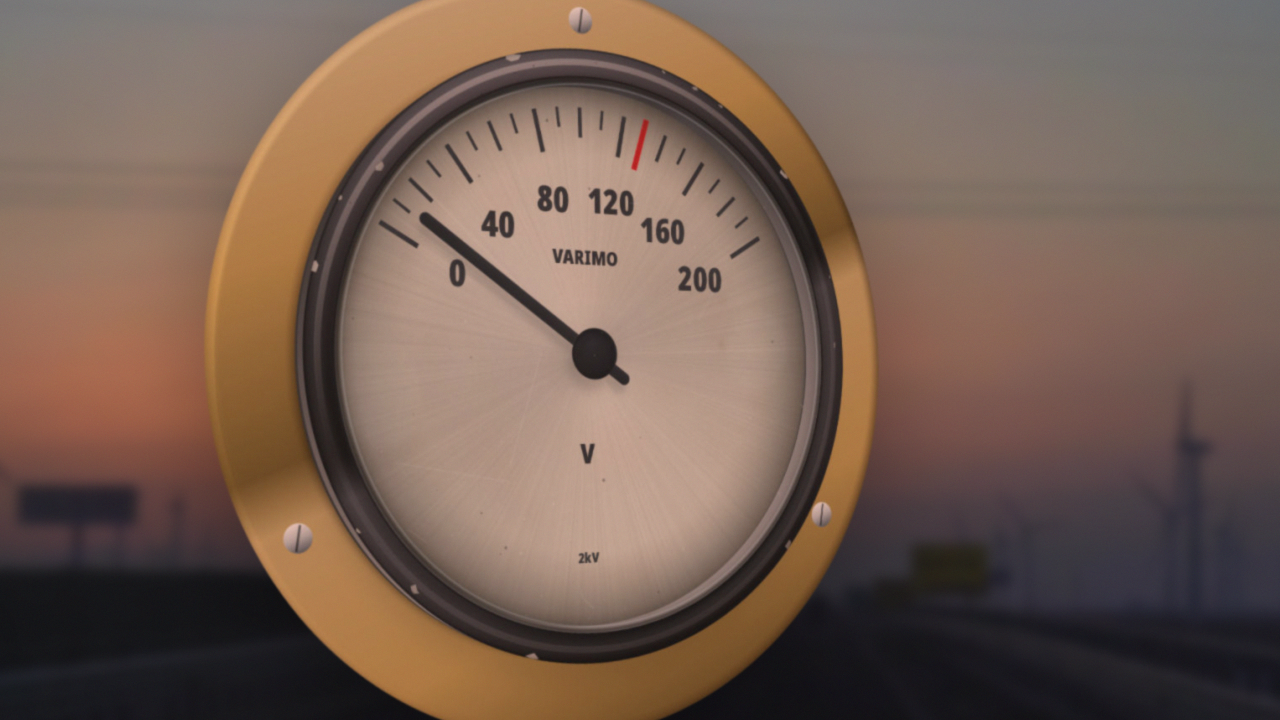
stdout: 10
